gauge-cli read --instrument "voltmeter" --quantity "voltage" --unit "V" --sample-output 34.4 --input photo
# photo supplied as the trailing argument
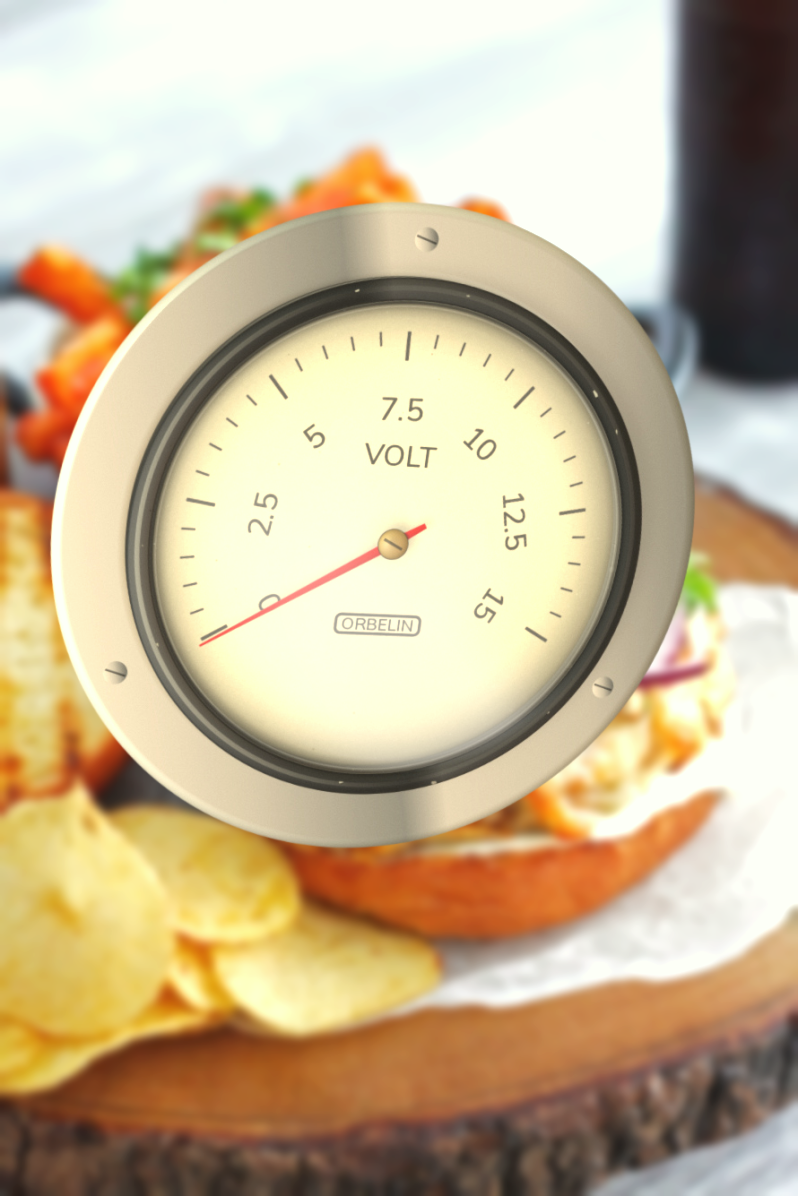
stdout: 0
